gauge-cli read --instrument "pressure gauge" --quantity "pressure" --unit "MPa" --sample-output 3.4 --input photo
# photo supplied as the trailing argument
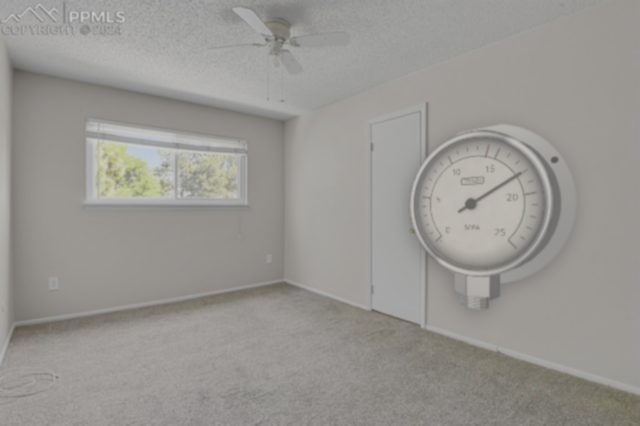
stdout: 18
